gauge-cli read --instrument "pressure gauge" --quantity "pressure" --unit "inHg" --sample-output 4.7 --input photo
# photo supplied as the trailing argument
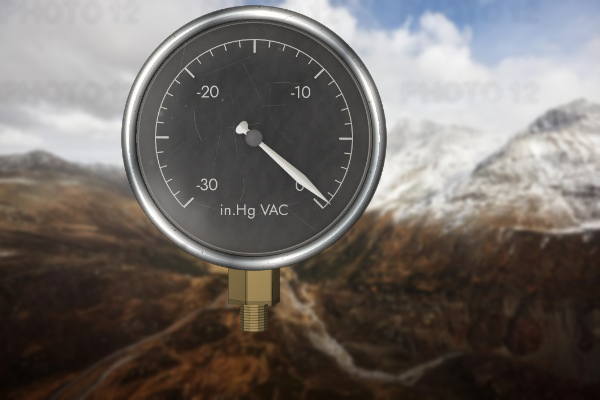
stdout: -0.5
